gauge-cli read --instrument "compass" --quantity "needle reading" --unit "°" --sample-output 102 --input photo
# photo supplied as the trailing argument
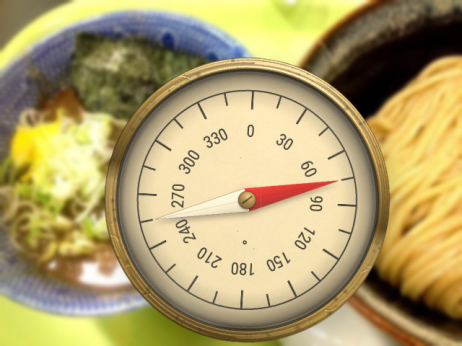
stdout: 75
